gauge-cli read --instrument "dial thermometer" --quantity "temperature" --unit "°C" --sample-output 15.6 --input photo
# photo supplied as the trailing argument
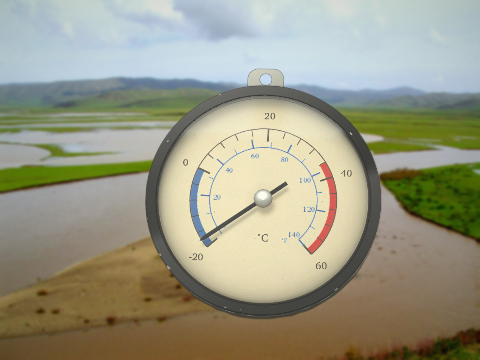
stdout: -18
